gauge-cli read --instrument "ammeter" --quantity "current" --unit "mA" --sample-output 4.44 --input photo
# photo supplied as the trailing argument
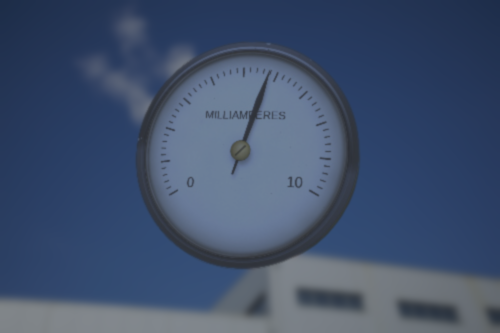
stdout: 5.8
